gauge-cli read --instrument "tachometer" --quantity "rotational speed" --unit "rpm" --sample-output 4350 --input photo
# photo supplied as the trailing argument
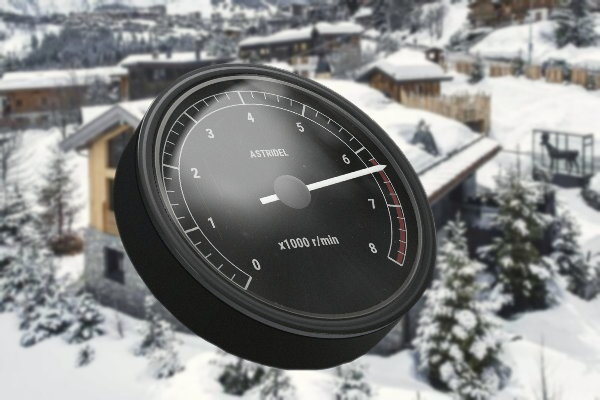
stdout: 6400
